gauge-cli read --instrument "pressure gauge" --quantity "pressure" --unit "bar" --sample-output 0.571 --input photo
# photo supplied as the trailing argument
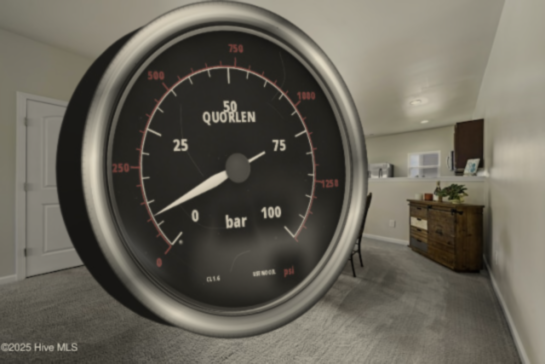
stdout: 7.5
